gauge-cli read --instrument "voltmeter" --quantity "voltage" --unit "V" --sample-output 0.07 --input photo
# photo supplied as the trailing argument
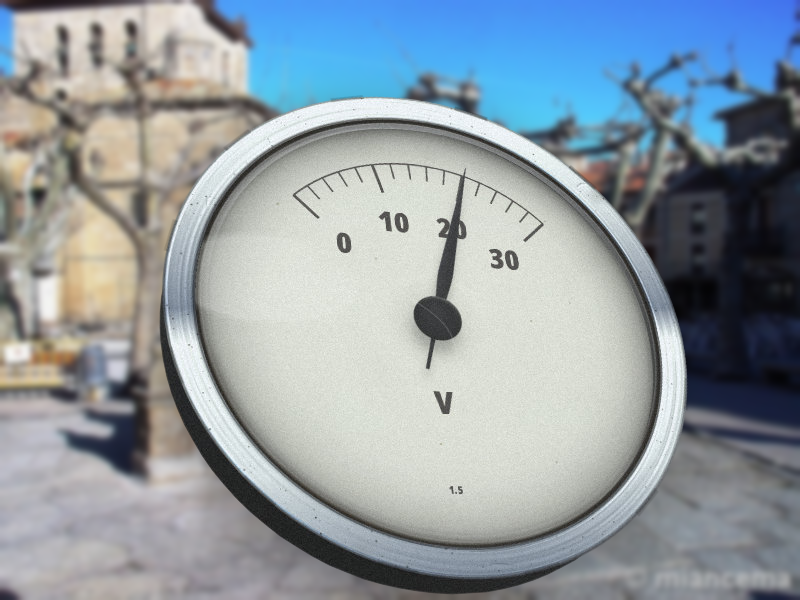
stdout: 20
